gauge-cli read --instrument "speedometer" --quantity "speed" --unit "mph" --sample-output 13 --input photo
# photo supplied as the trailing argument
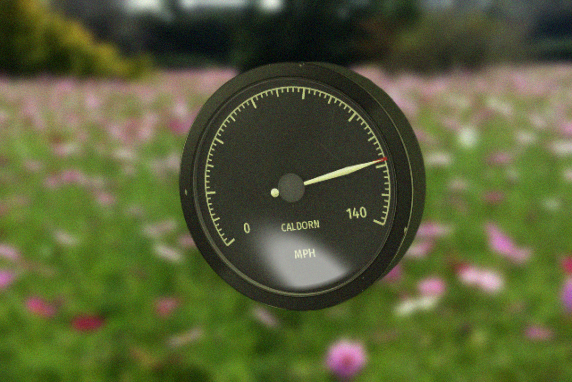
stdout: 118
